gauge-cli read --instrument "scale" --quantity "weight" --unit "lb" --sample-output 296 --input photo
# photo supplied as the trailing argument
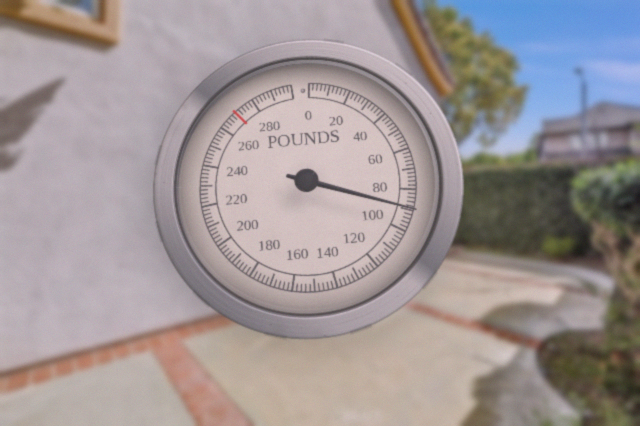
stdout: 90
